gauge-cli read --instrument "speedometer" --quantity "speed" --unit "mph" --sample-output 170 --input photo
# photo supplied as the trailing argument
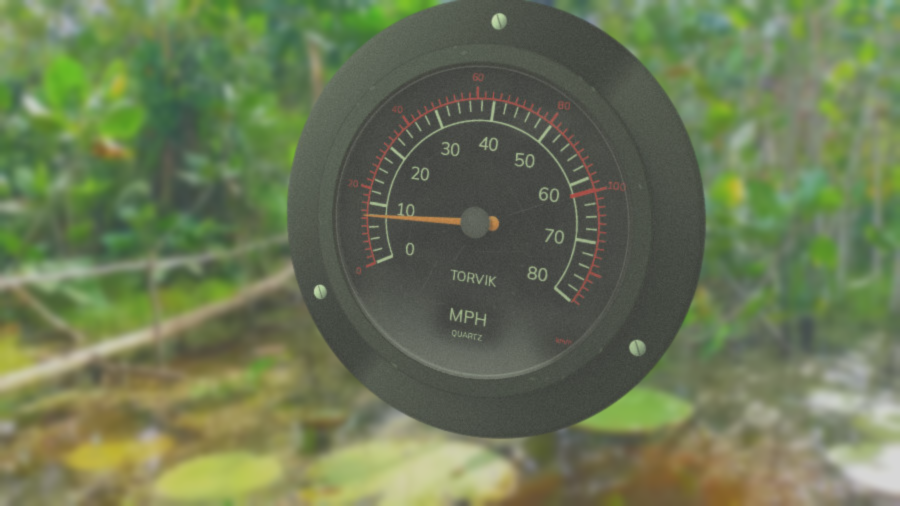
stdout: 8
